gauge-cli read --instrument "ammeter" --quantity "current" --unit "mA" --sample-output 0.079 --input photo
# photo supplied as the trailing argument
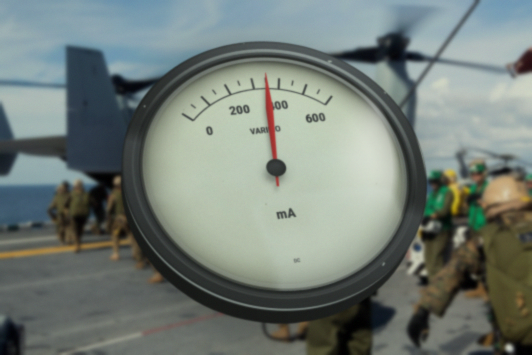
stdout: 350
